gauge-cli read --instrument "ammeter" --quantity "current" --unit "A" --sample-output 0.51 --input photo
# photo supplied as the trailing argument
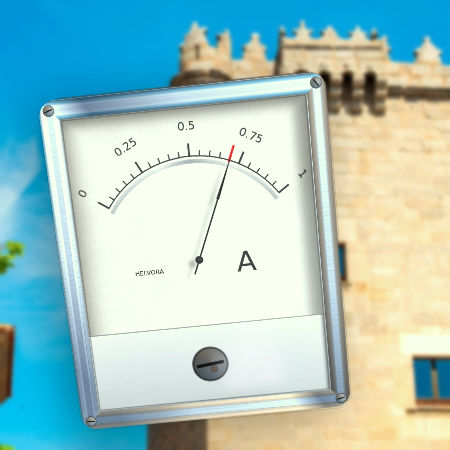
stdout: 0.7
